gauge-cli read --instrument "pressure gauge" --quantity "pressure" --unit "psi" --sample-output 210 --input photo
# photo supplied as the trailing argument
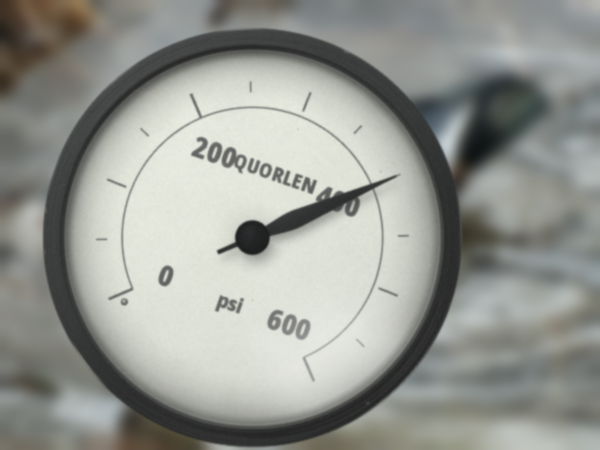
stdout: 400
